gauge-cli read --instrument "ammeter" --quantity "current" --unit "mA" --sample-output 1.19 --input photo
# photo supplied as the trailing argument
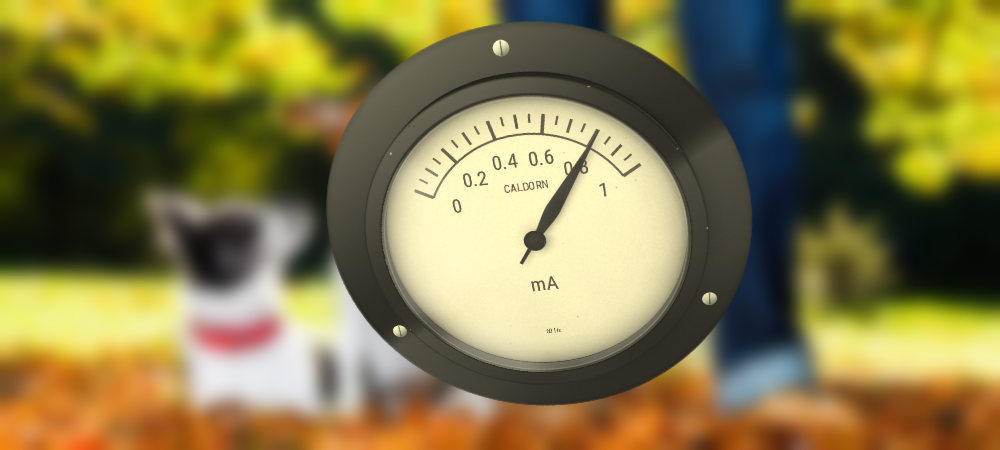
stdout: 0.8
